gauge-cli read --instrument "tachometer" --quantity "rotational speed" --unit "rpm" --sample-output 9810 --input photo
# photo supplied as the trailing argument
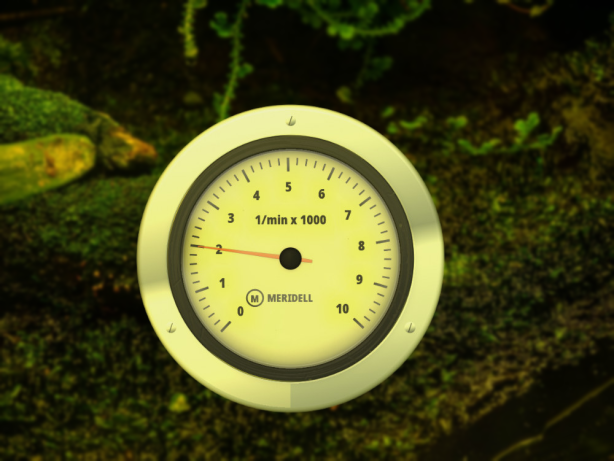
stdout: 2000
